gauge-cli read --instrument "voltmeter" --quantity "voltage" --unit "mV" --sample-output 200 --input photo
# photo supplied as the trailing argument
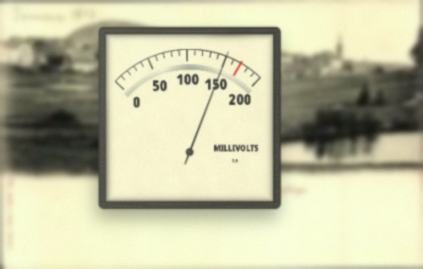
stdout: 150
